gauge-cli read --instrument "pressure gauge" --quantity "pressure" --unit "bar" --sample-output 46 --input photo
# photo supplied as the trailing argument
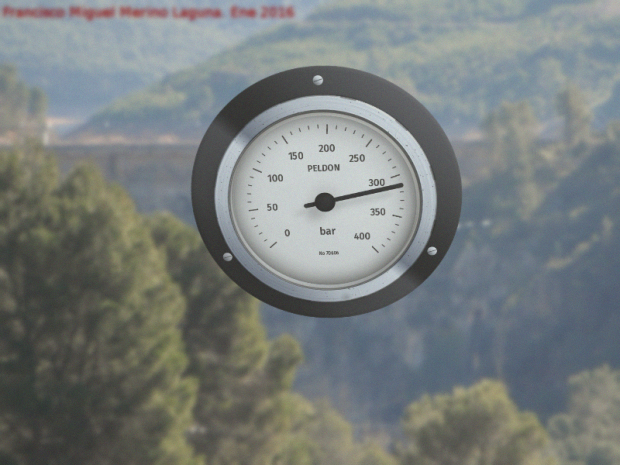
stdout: 310
